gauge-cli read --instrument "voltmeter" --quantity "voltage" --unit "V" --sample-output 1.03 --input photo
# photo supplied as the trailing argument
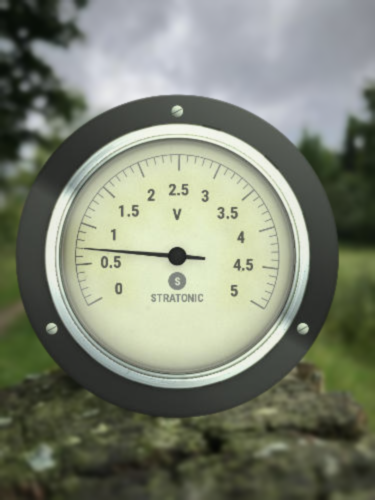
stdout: 0.7
